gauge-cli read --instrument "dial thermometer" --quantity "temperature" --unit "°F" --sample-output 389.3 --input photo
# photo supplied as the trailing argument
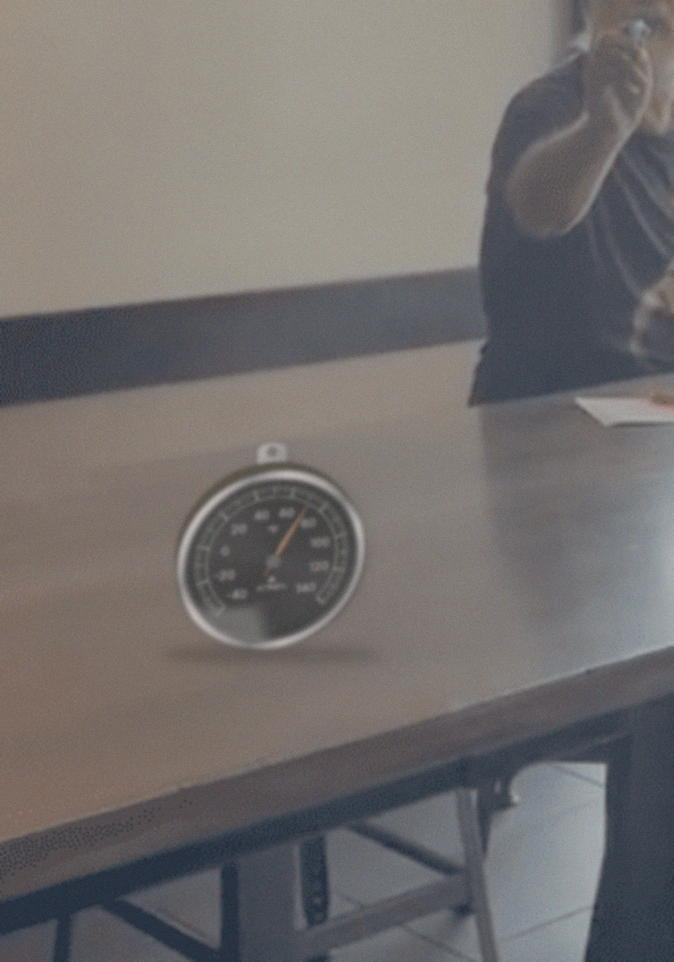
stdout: 70
